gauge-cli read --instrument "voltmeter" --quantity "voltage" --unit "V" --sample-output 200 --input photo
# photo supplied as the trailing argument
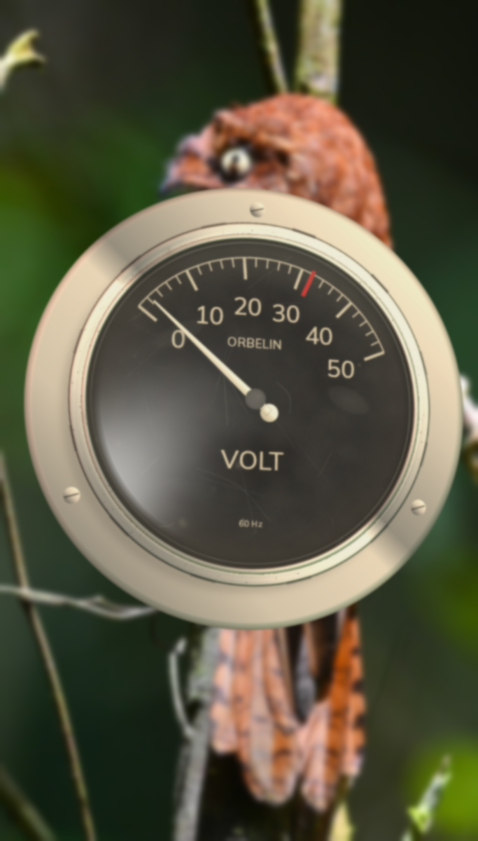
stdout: 2
